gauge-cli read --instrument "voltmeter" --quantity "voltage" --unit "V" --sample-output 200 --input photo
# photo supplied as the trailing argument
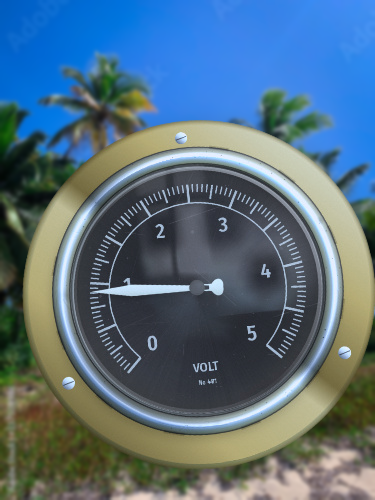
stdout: 0.9
